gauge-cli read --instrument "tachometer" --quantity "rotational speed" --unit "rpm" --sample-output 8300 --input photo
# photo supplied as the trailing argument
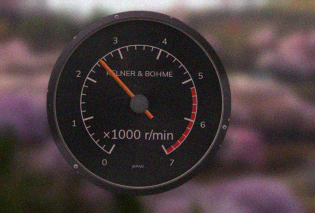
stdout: 2500
